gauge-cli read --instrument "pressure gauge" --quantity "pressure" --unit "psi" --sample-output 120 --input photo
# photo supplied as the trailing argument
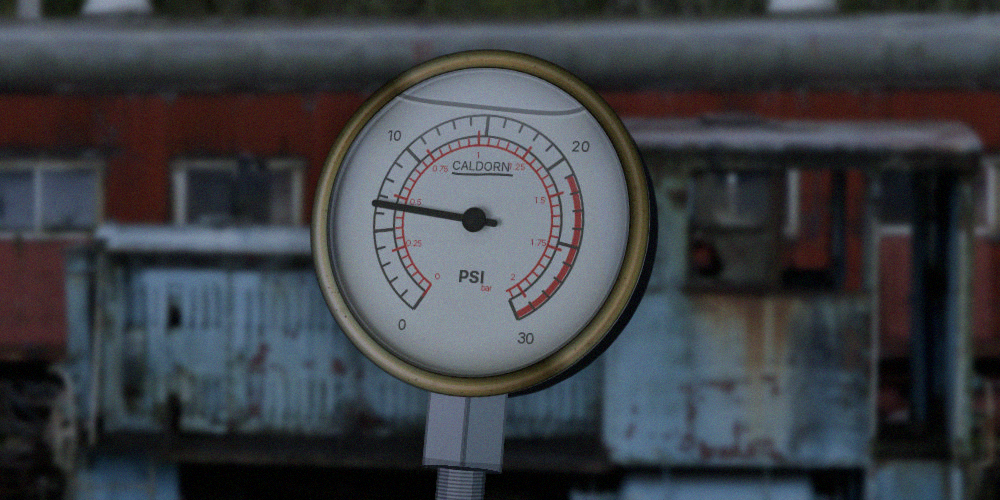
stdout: 6.5
